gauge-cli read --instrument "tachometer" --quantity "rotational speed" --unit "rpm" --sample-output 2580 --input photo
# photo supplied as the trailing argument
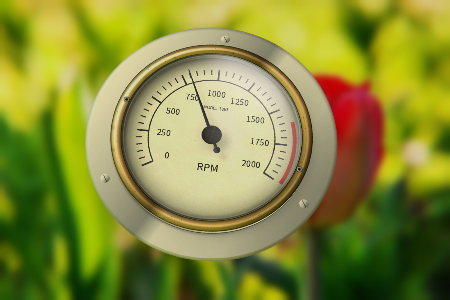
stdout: 800
